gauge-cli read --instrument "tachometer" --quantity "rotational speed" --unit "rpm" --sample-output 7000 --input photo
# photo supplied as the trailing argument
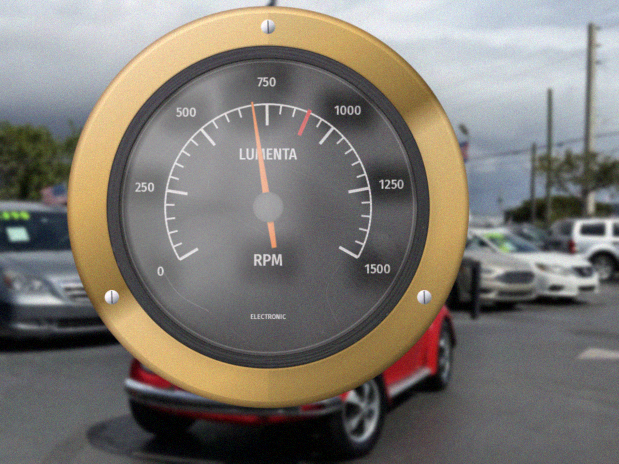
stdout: 700
